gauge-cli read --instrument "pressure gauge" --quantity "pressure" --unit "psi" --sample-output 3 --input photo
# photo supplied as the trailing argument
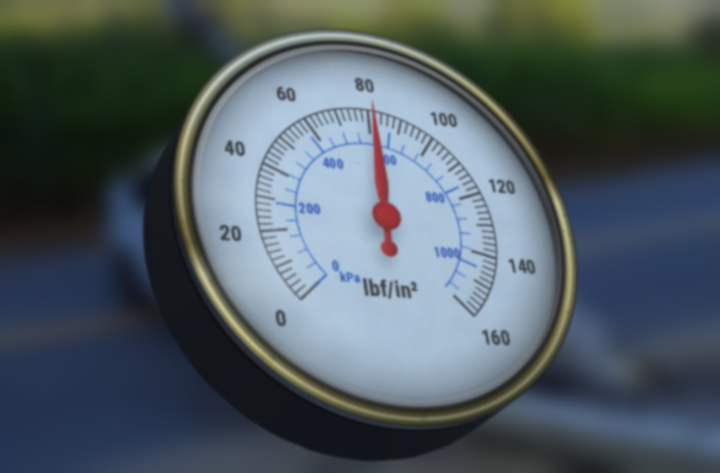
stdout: 80
